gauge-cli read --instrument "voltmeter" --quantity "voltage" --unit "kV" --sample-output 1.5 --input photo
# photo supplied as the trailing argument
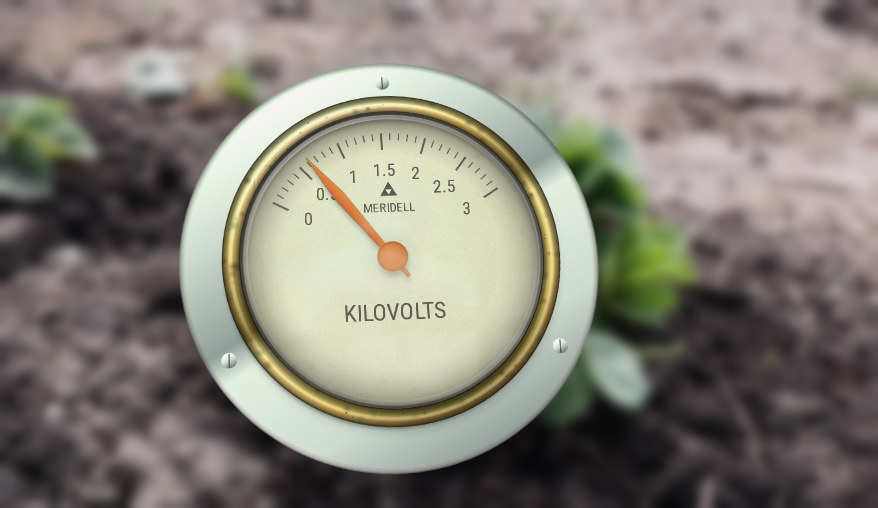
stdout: 0.6
